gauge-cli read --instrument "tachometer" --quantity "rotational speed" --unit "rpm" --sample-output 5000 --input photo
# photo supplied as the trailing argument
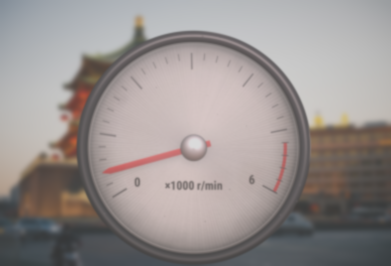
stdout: 400
